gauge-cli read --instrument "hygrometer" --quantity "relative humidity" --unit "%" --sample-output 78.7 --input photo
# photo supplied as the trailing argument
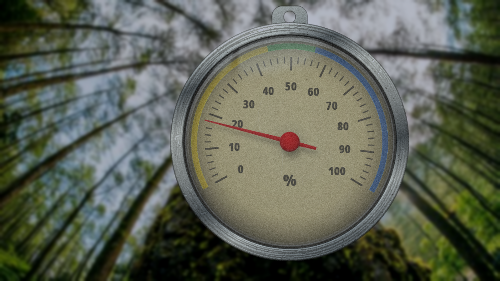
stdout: 18
